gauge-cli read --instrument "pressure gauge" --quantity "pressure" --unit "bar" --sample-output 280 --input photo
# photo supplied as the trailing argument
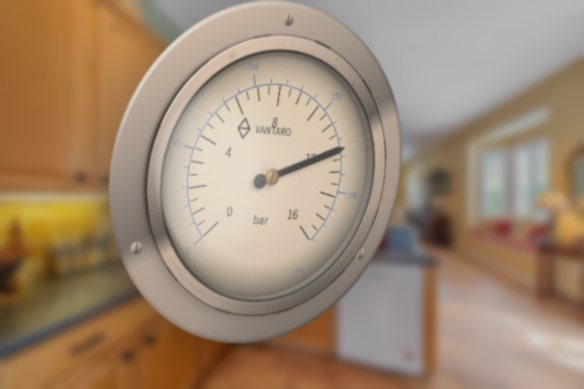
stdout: 12
